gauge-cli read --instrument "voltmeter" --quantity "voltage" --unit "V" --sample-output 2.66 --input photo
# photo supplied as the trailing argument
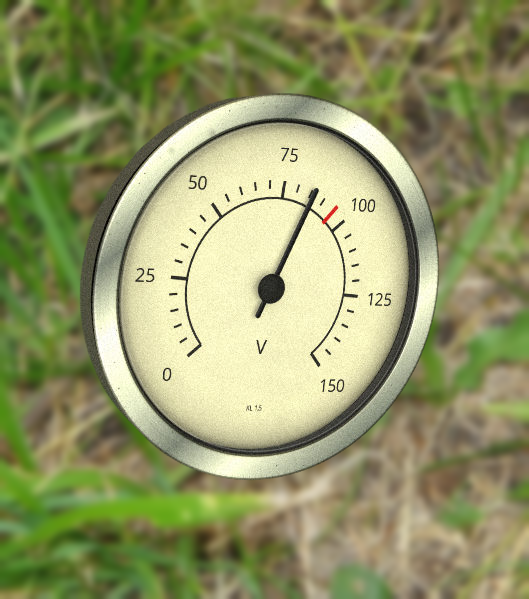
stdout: 85
